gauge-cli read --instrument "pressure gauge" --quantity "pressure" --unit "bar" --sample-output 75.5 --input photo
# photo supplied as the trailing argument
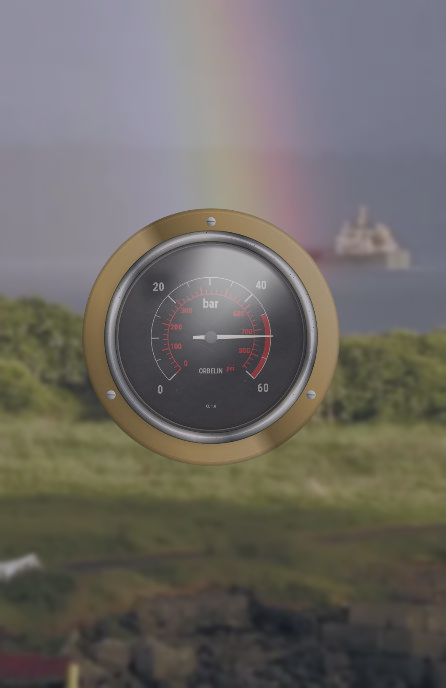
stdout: 50
